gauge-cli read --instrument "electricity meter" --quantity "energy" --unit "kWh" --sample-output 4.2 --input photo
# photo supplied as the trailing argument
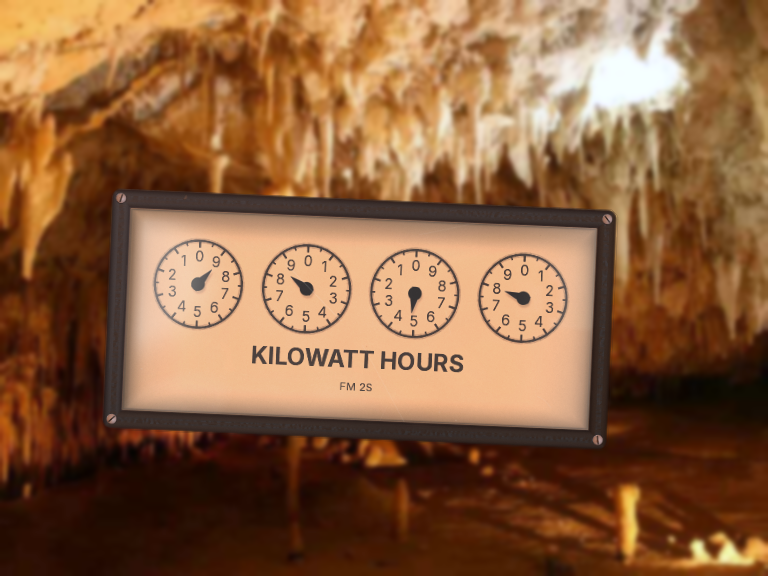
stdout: 8848
